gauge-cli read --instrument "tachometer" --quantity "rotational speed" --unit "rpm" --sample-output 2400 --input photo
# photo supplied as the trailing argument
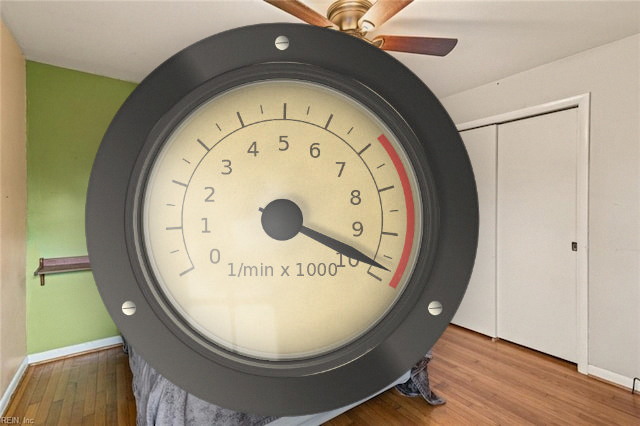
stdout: 9750
